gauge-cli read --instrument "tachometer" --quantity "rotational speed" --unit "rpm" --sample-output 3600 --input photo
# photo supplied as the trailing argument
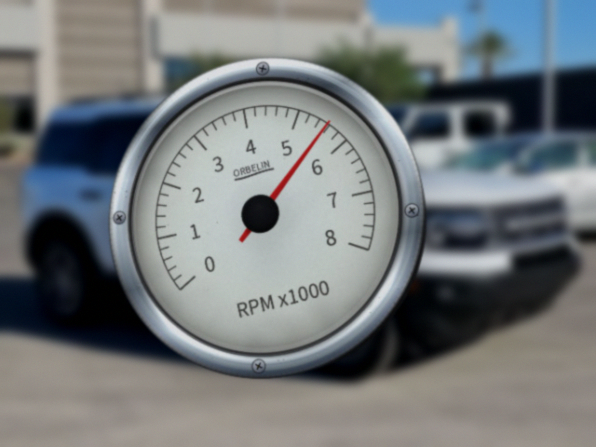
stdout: 5600
